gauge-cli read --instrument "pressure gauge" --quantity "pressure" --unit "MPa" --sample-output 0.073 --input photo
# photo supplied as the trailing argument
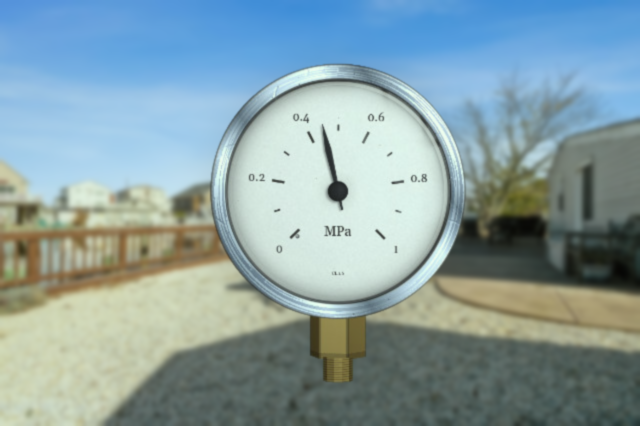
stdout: 0.45
